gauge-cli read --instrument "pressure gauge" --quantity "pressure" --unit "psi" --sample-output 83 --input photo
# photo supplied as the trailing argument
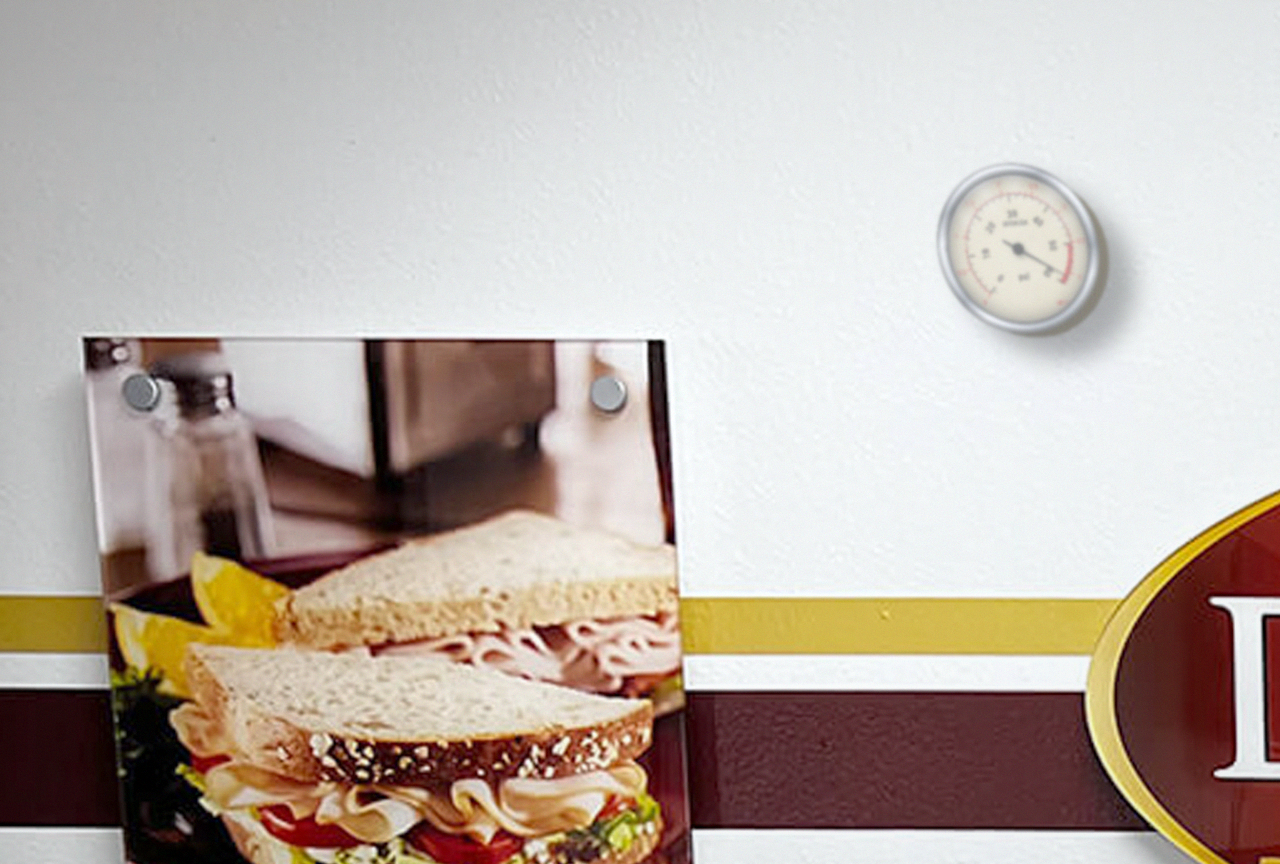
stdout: 58
